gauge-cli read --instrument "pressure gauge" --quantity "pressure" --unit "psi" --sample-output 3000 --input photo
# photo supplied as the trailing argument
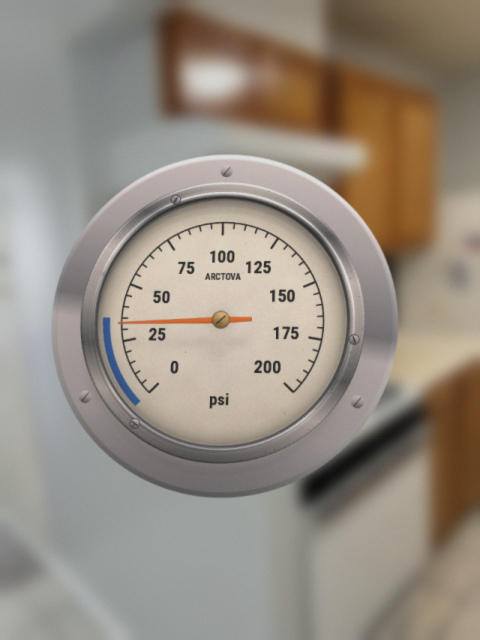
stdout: 32.5
